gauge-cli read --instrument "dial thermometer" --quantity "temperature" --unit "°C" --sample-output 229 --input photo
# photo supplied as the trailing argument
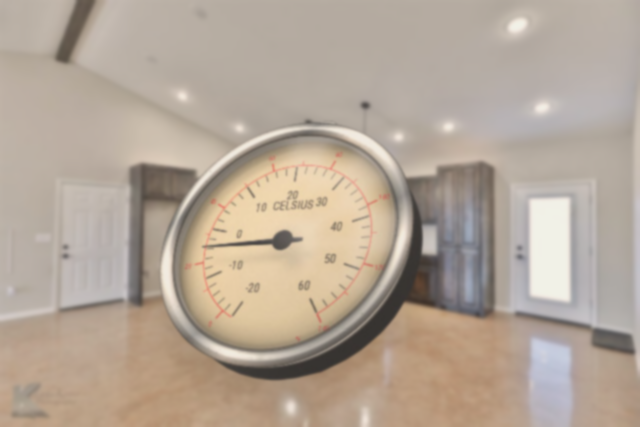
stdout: -4
